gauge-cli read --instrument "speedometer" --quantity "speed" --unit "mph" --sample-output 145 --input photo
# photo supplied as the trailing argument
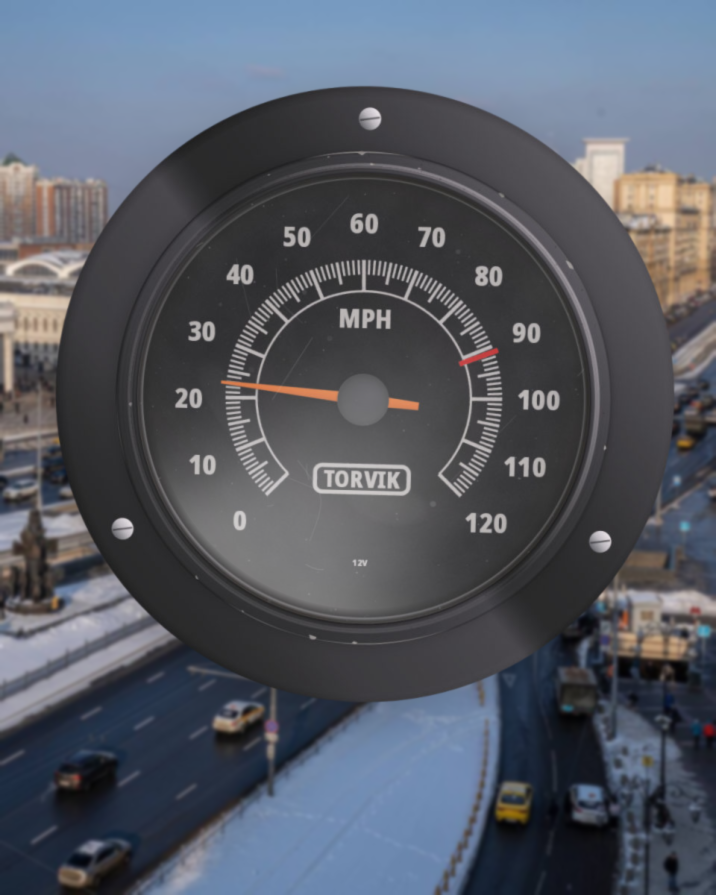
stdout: 23
